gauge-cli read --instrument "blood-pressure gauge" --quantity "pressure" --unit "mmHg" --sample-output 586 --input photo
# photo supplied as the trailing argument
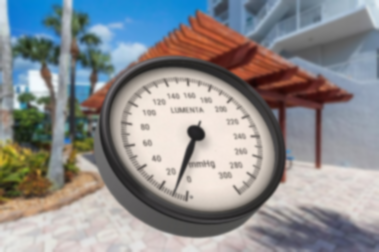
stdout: 10
